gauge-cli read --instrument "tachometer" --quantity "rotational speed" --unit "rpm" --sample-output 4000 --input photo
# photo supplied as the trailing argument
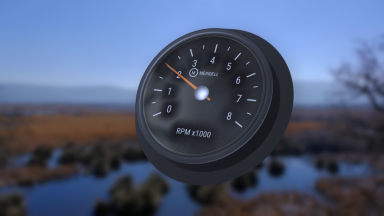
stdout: 2000
